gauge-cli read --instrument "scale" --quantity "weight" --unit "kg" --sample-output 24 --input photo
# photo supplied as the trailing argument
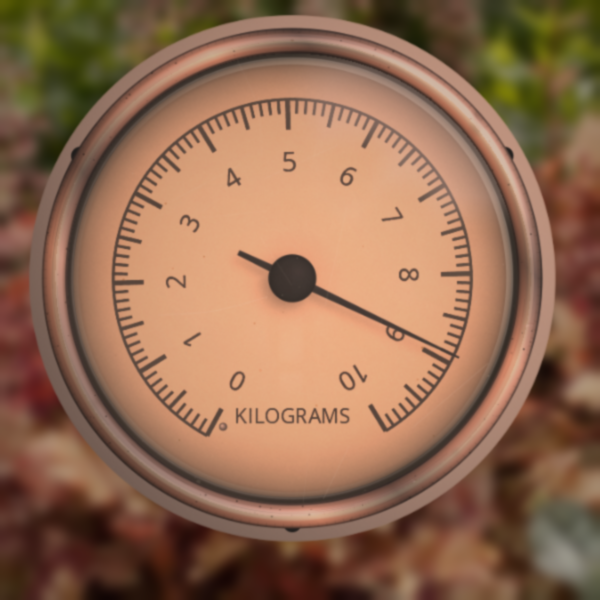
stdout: 8.9
